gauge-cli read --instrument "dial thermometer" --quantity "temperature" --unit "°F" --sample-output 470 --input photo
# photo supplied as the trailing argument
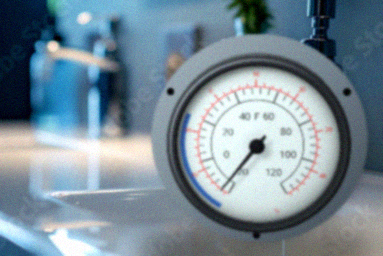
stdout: -16
